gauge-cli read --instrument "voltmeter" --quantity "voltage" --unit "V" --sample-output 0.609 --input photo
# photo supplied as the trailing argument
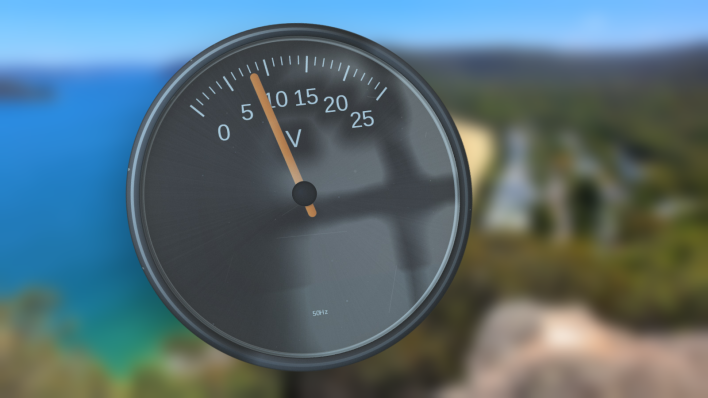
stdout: 8
